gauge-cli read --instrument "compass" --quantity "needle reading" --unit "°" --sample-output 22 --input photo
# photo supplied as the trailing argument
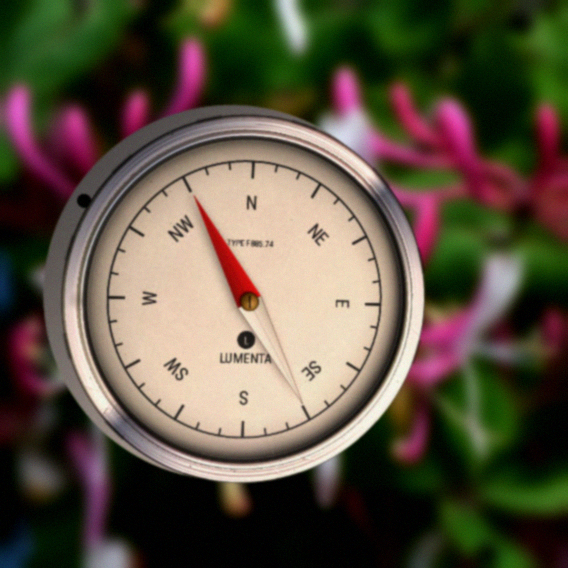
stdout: 330
